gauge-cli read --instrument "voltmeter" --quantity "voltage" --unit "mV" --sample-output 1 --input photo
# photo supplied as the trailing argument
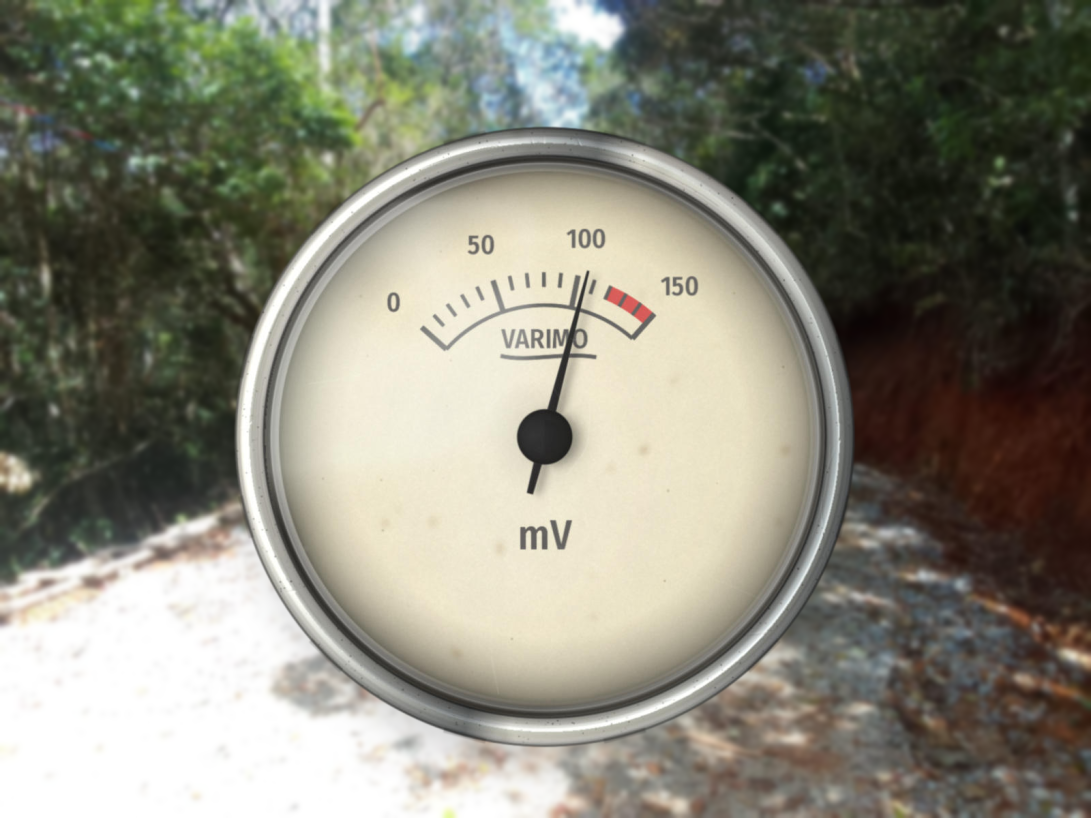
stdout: 105
